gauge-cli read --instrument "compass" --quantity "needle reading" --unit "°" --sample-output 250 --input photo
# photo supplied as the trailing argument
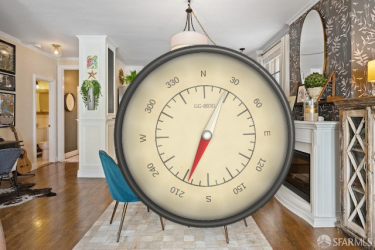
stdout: 205
